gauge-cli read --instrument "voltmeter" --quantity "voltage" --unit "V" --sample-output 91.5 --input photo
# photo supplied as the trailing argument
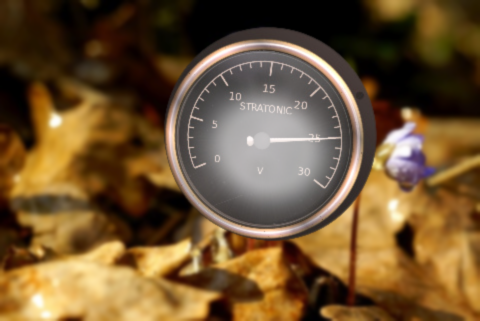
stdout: 25
